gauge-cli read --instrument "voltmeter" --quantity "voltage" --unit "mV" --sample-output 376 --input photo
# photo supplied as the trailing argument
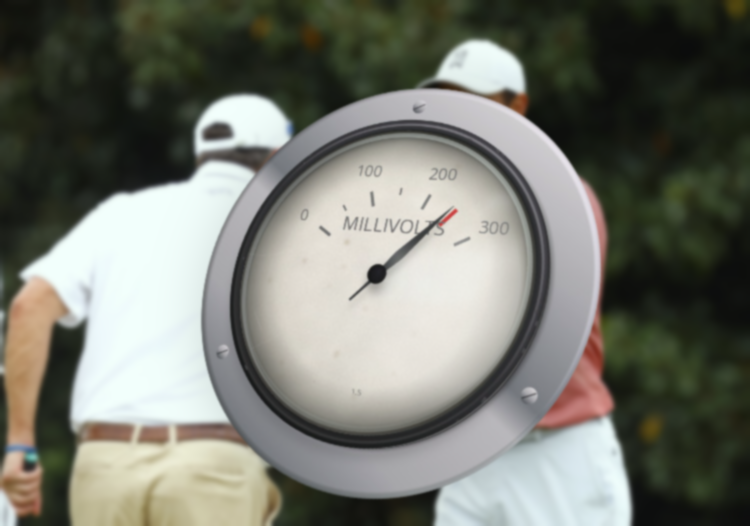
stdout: 250
